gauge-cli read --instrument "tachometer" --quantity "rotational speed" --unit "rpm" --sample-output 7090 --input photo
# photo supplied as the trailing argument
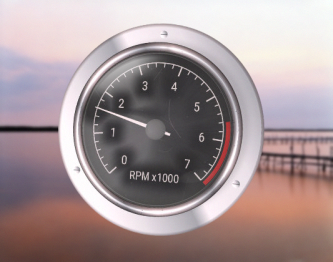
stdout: 1600
